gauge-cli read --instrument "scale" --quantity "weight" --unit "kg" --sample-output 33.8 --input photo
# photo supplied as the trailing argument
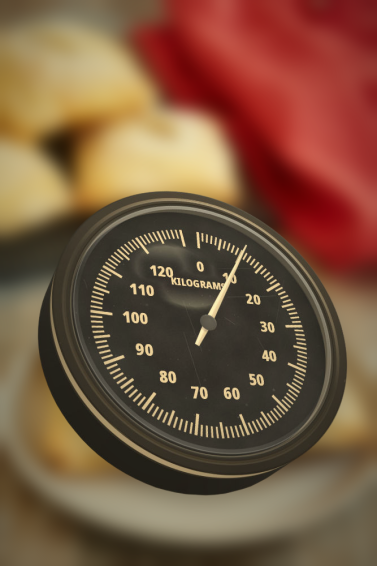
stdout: 10
